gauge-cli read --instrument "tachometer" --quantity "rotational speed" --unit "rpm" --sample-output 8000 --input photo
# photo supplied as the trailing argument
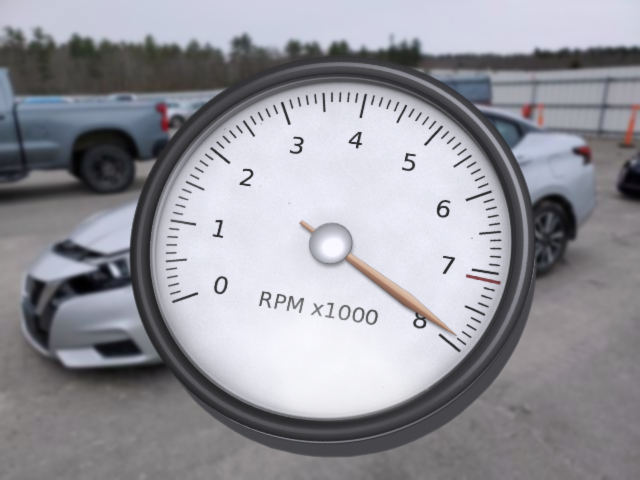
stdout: 7900
